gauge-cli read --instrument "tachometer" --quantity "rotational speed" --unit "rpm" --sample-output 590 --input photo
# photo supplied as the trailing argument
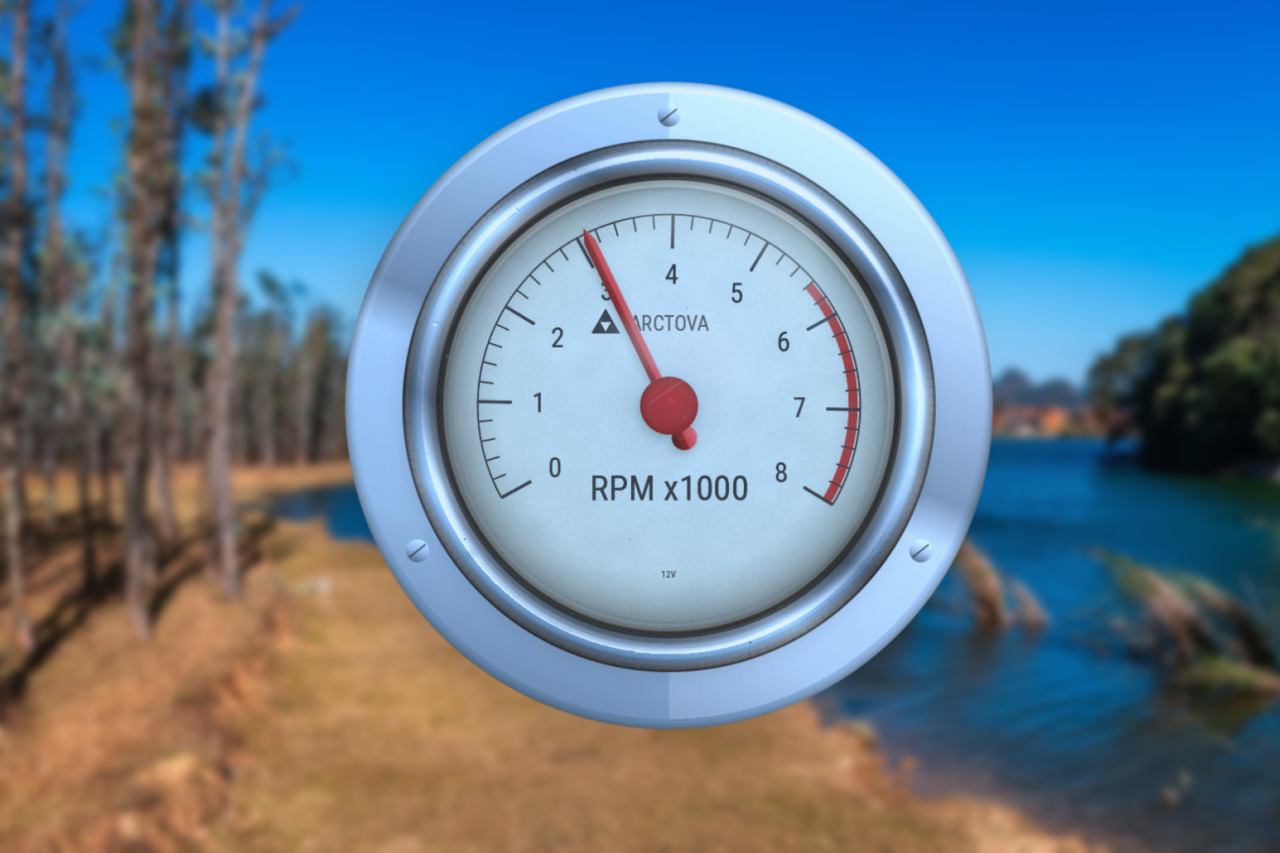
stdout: 3100
